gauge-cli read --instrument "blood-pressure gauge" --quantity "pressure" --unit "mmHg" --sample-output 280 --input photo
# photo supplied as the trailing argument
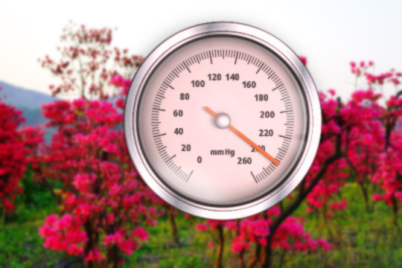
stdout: 240
